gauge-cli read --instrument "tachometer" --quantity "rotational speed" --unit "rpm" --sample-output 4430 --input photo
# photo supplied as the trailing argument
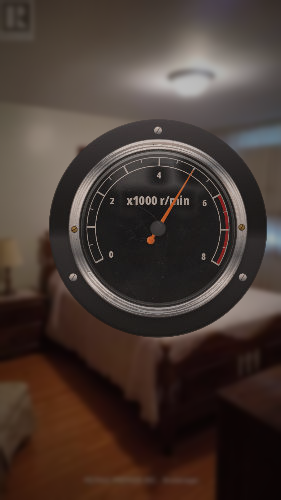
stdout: 5000
